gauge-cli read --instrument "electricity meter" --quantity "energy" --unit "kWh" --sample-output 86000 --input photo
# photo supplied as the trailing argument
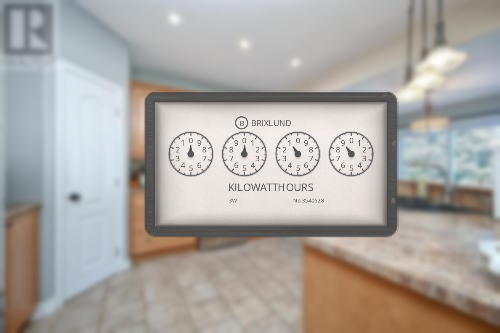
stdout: 9
